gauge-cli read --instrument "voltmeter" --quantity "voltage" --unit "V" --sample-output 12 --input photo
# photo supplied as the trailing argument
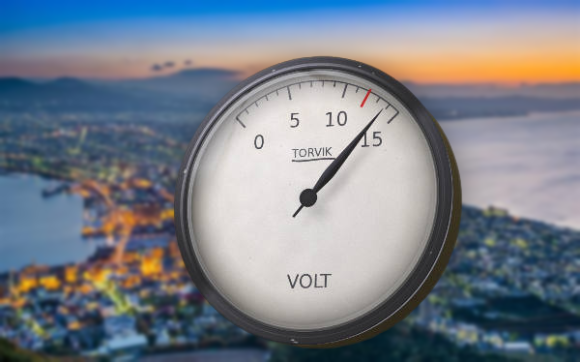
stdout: 14
